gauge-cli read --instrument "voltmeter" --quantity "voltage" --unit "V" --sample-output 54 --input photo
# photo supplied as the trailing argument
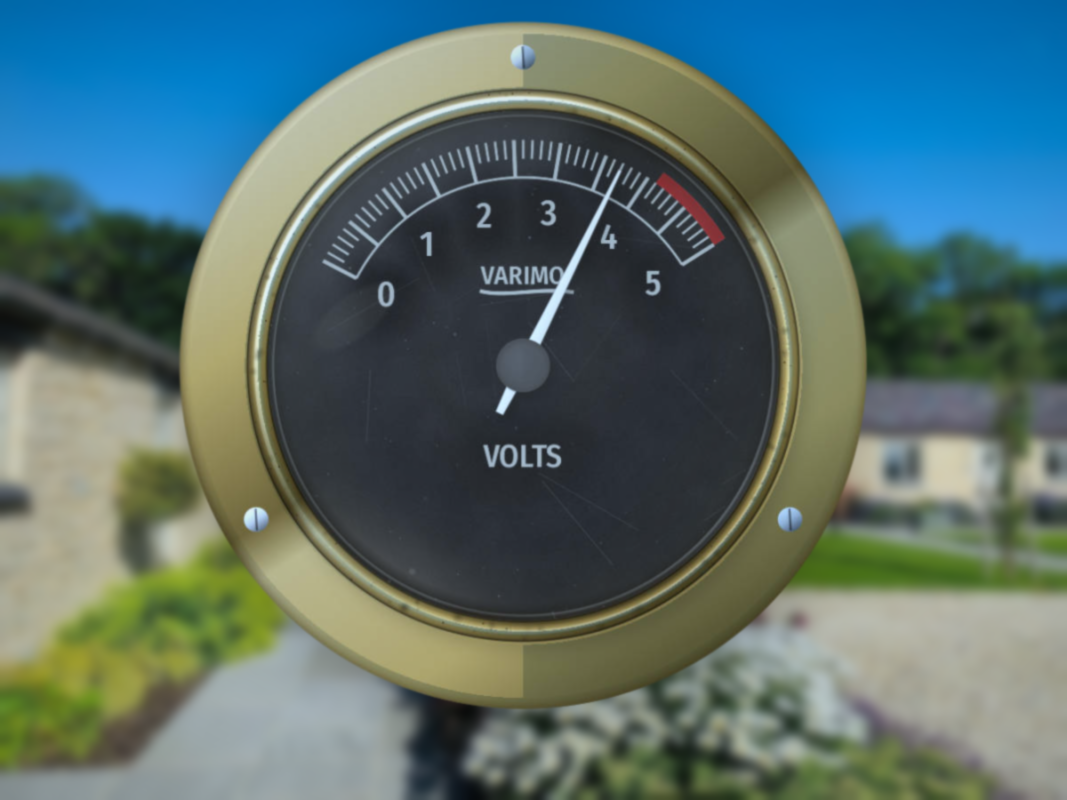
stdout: 3.7
